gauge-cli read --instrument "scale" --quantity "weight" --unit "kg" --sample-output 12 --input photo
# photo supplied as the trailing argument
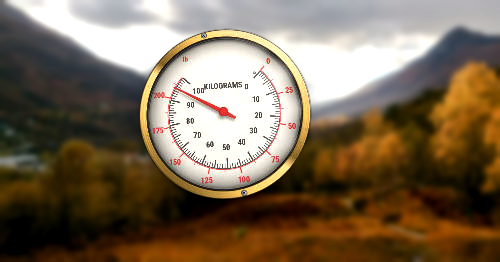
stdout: 95
